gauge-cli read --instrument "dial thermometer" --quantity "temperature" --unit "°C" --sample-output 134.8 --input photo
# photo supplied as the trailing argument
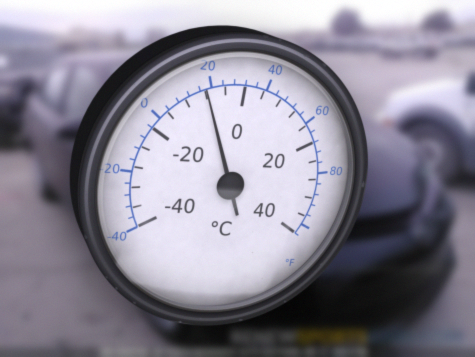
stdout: -8
